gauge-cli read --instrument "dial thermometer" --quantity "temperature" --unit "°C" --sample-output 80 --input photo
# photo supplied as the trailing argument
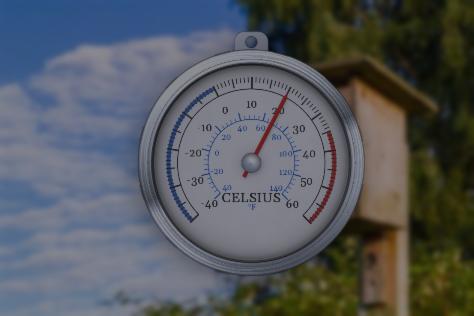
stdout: 20
